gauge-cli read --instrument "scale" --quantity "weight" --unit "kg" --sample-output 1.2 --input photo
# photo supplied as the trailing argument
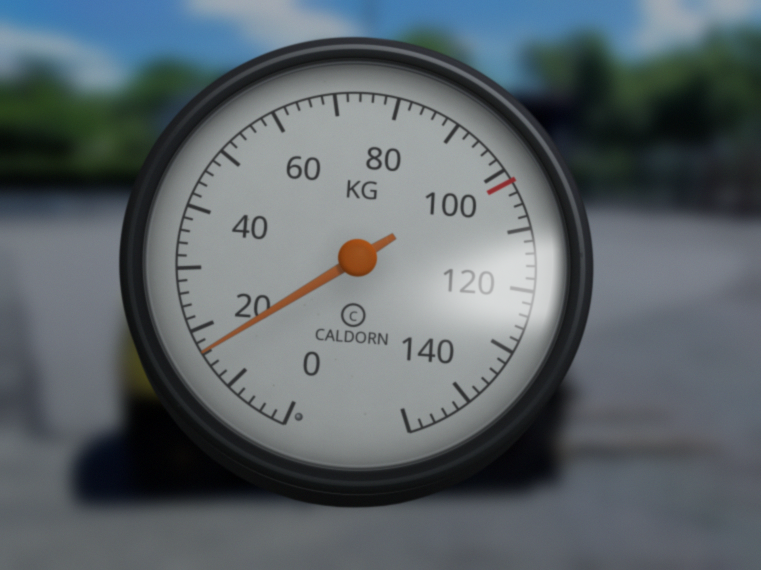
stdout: 16
